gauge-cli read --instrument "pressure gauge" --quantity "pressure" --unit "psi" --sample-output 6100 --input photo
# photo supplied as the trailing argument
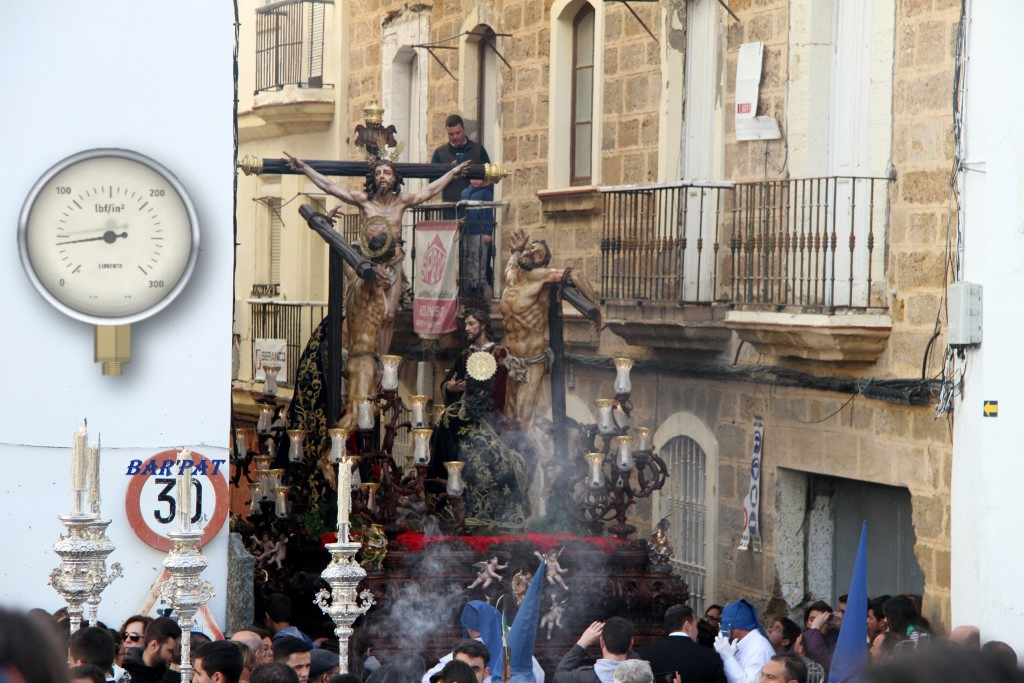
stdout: 40
